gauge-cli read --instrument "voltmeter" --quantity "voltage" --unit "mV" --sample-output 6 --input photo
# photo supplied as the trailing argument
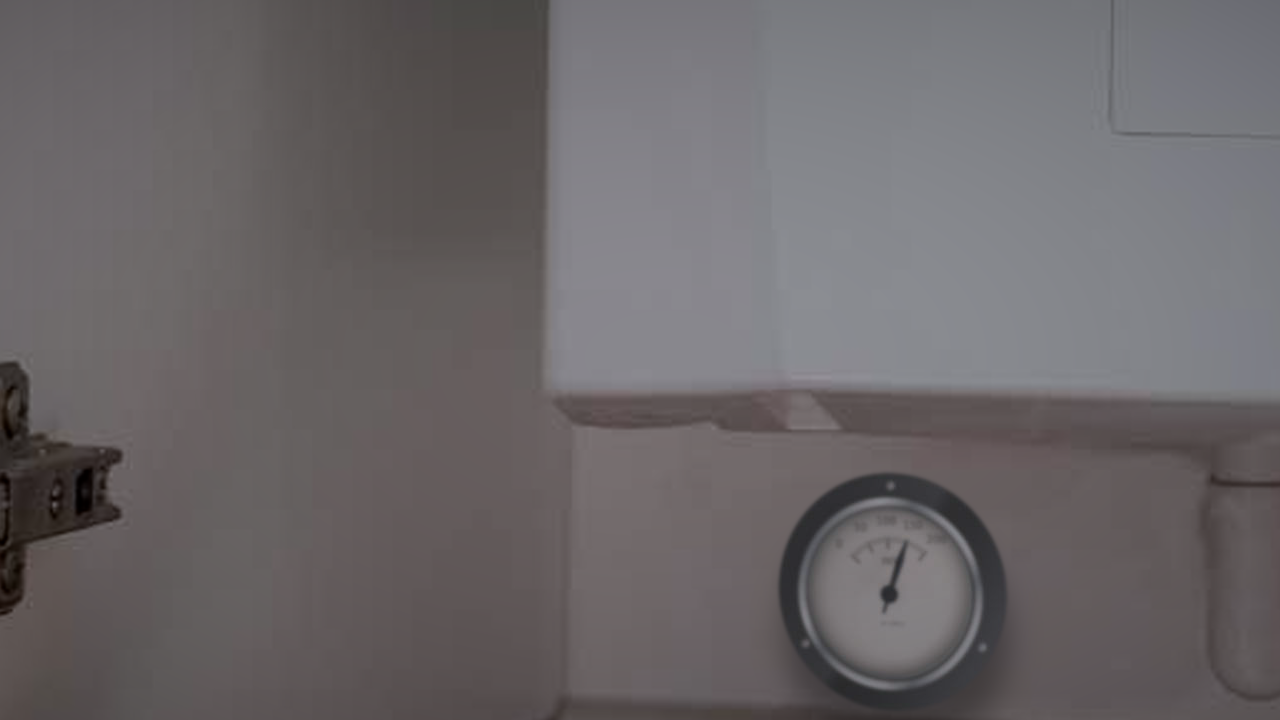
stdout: 150
